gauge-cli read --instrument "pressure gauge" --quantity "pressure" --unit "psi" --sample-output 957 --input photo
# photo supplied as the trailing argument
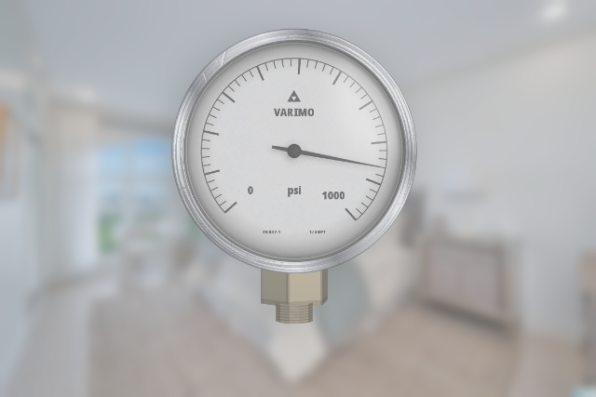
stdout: 860
